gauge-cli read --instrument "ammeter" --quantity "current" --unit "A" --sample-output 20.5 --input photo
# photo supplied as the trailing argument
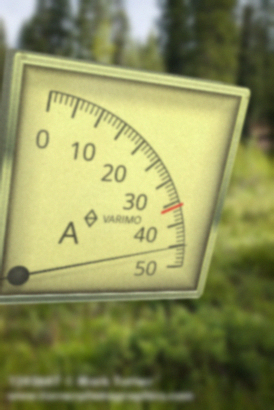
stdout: 45
